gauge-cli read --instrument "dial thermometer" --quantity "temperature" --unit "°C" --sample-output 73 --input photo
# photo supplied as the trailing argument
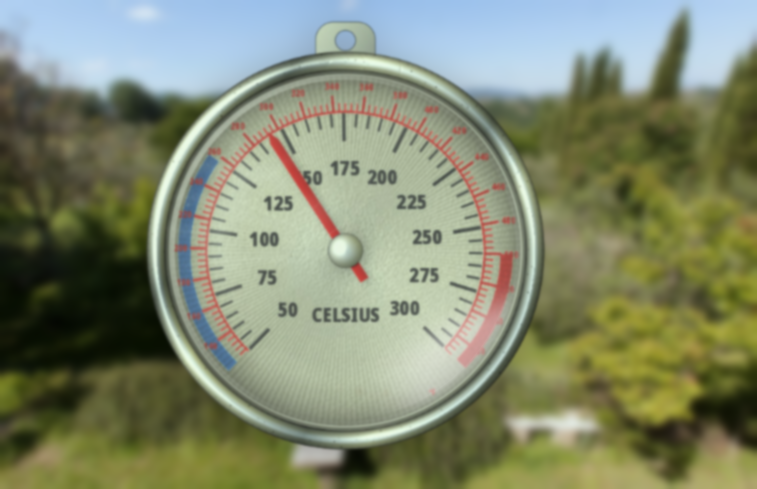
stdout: 145
